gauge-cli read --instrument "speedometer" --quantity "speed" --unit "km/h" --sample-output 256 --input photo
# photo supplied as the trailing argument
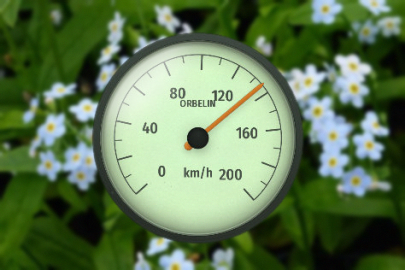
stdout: 135
